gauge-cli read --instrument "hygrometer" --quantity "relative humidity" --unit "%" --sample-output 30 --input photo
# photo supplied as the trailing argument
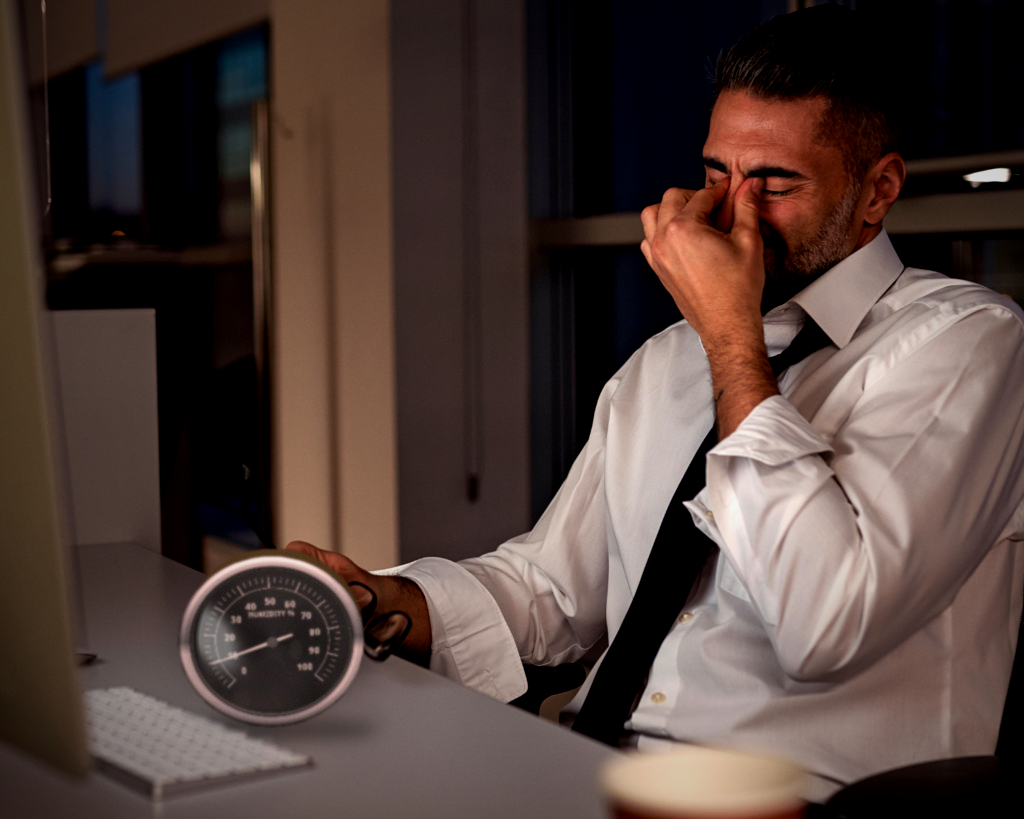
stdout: 10
